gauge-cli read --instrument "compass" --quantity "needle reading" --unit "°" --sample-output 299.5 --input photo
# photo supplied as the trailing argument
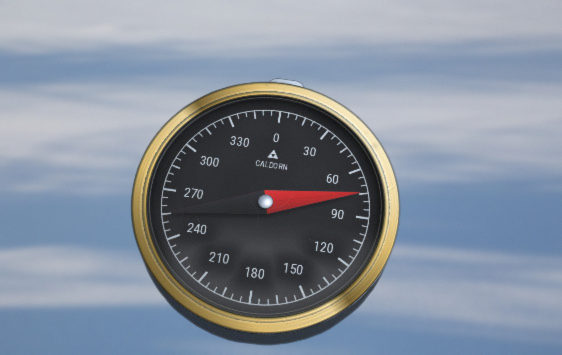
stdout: 75
